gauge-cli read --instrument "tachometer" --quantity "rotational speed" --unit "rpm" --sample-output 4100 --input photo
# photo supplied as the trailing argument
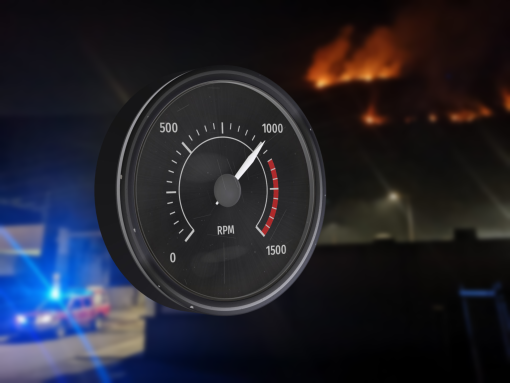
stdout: 1000
